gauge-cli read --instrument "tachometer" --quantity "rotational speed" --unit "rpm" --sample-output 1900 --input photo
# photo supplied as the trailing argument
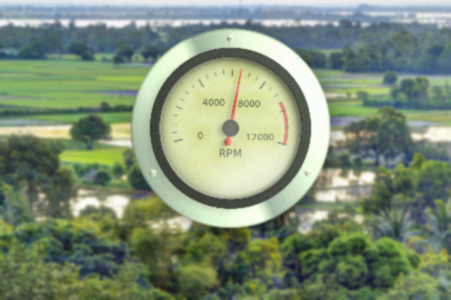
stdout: 6500
